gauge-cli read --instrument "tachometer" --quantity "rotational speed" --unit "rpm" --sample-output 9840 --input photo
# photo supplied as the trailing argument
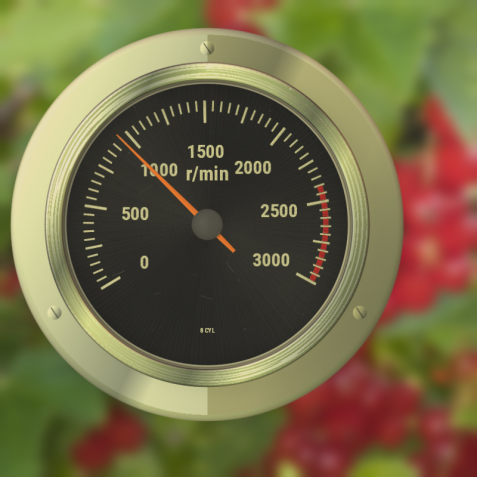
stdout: 950
